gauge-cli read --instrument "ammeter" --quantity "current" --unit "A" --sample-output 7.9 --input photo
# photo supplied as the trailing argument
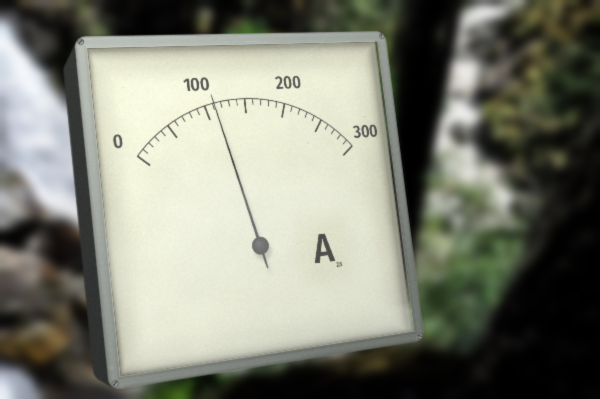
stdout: 110
